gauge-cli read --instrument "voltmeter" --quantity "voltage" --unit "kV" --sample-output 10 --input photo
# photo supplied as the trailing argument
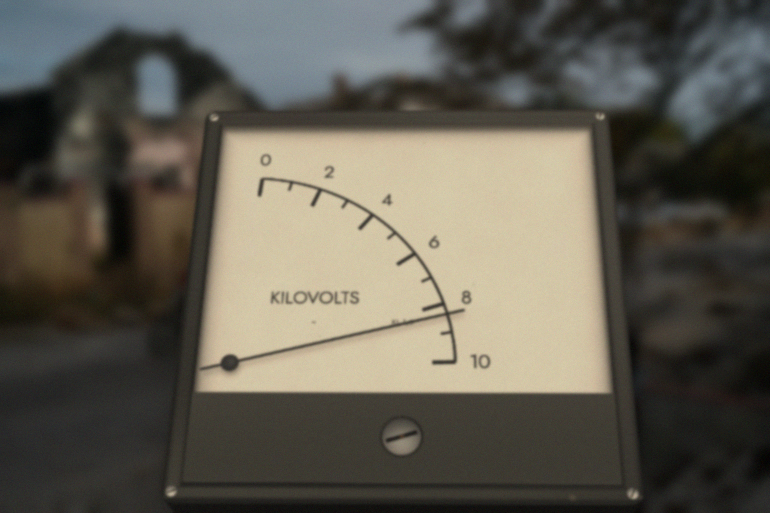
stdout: 8.5
